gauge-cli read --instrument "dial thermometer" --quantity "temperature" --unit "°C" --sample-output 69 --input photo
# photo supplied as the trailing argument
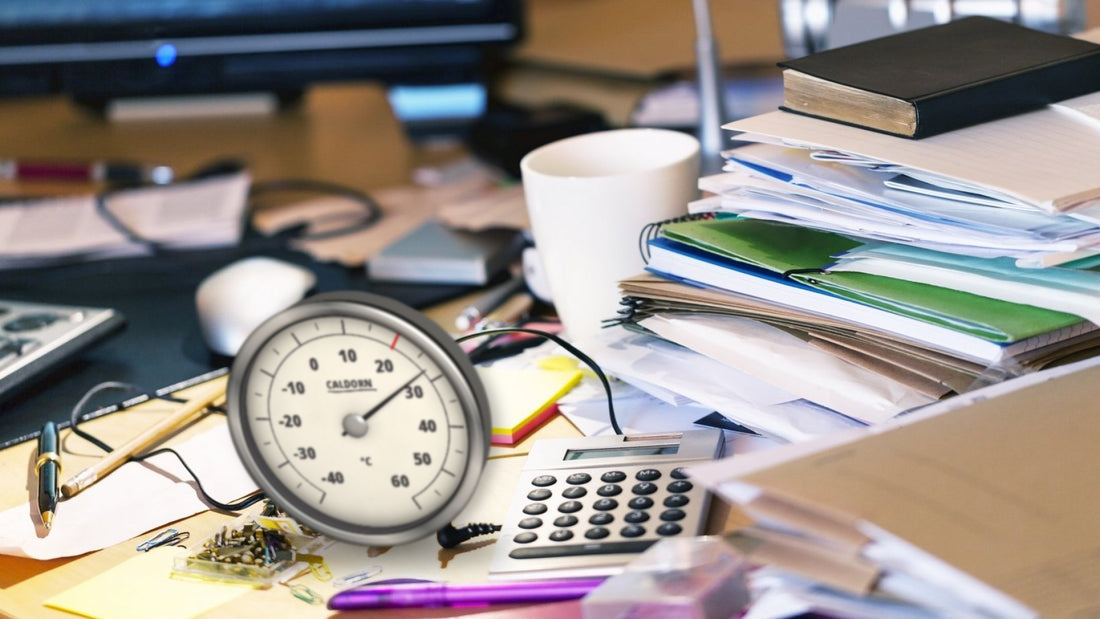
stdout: 27.5
